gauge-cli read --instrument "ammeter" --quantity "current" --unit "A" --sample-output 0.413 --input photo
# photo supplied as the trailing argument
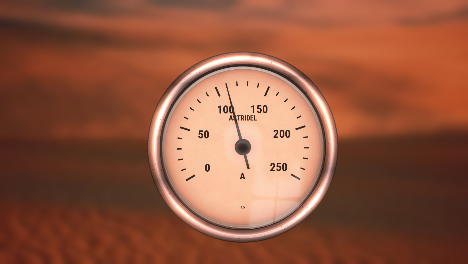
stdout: 110
